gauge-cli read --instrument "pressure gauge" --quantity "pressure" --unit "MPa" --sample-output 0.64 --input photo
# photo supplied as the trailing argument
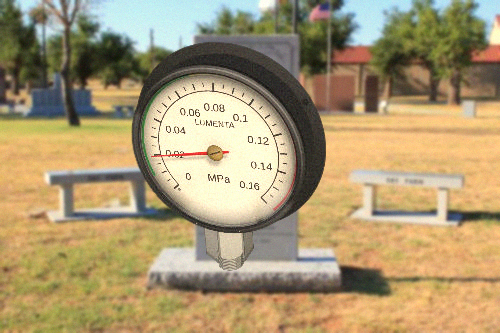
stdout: 0.02
